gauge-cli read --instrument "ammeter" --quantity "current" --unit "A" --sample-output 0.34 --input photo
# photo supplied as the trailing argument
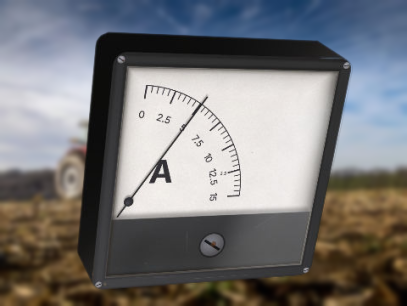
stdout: 5
